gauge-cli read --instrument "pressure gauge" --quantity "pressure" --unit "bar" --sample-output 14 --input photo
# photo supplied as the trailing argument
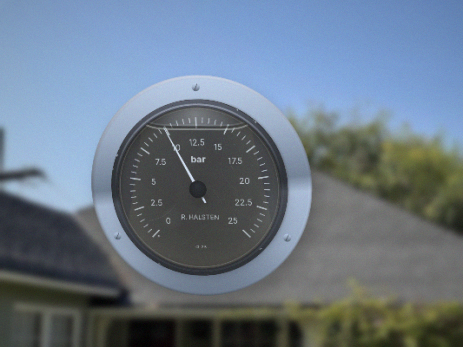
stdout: 10
